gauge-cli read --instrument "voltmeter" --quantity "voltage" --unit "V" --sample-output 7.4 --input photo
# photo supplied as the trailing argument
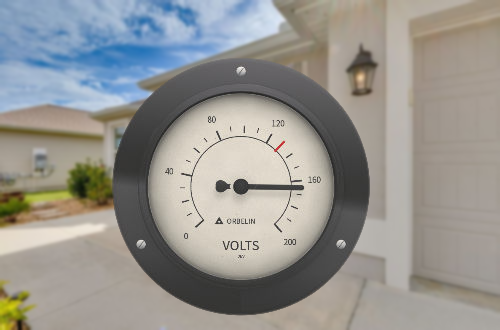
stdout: 165
